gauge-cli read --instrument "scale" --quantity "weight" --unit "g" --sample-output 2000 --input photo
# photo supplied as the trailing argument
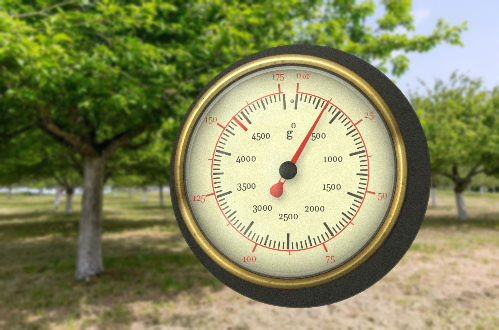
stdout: 350
